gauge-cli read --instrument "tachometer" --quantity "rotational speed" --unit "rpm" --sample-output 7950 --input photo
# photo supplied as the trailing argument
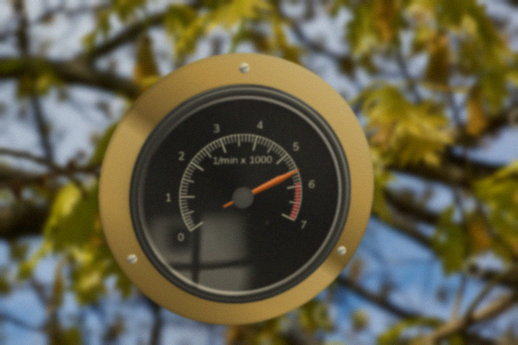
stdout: 5500
